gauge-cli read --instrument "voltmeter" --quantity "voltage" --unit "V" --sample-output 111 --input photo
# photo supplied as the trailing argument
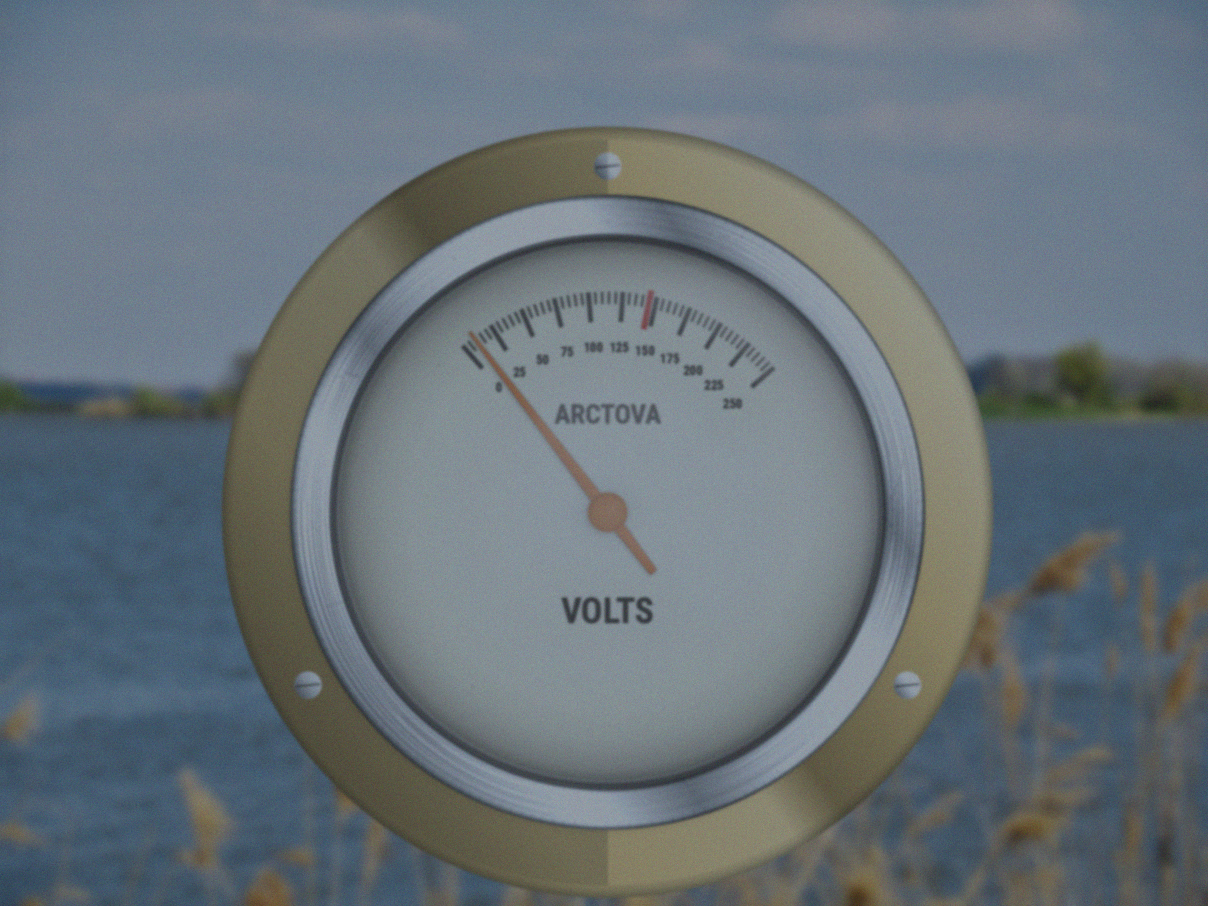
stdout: 10
